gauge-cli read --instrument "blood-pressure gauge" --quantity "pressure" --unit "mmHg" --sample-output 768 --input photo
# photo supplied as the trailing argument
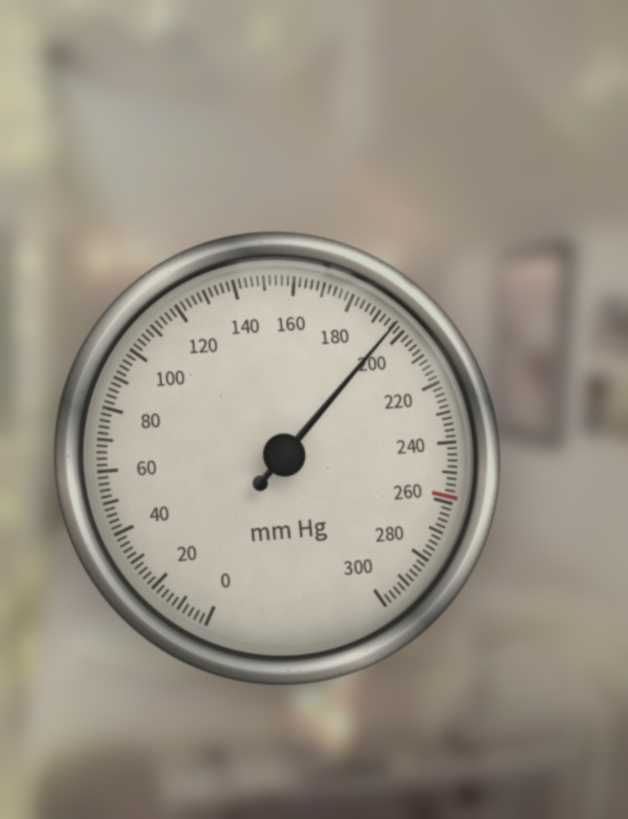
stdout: 196
